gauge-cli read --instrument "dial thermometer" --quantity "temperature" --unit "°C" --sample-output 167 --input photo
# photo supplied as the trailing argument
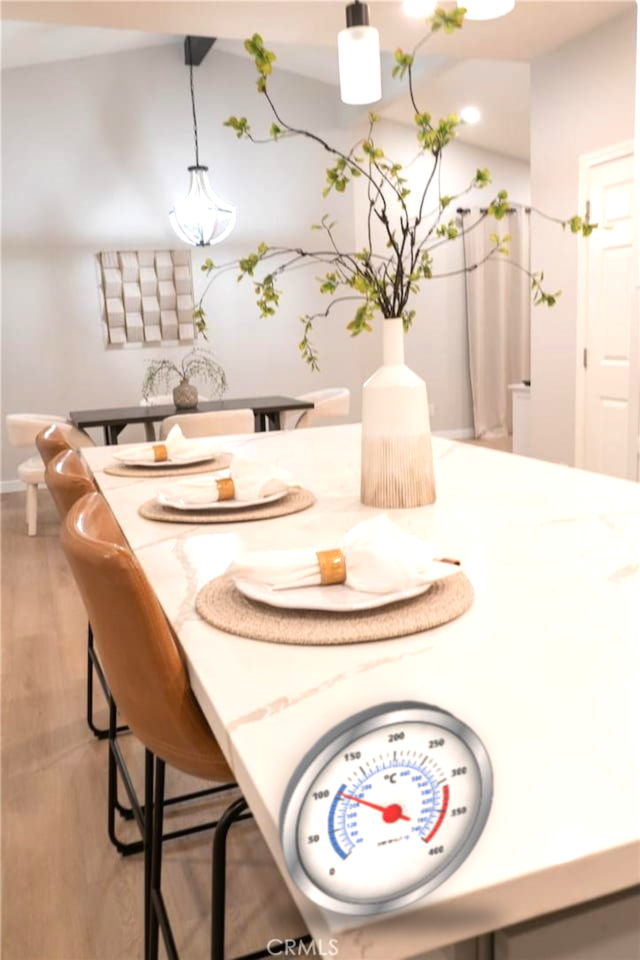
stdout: 110
